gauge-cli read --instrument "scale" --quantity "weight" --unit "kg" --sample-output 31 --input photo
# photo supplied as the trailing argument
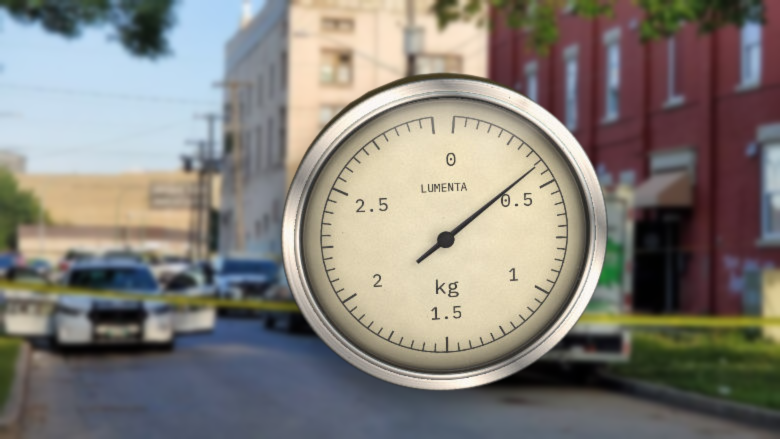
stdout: 0.4
